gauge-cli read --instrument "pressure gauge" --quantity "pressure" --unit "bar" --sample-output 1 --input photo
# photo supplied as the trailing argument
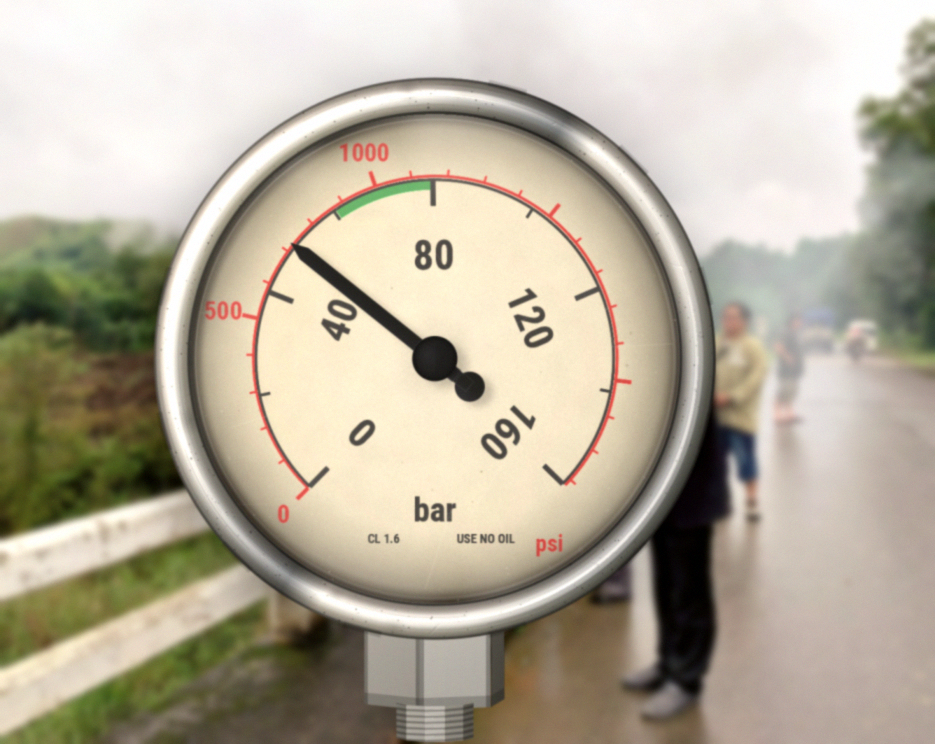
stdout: 50
